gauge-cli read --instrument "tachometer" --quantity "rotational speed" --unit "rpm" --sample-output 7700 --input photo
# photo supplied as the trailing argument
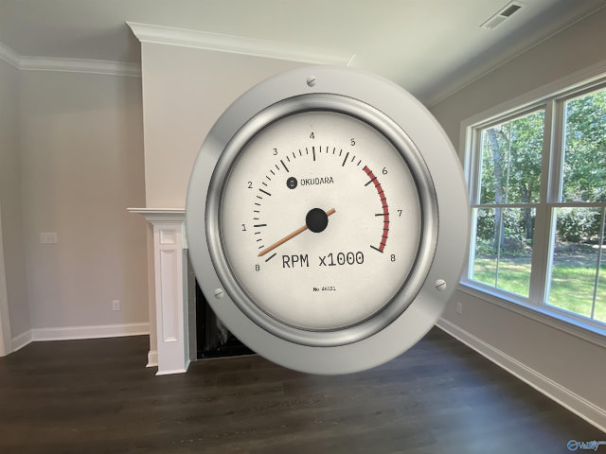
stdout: 200
